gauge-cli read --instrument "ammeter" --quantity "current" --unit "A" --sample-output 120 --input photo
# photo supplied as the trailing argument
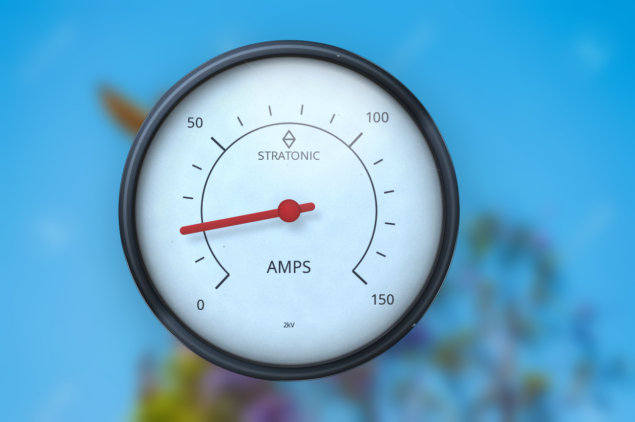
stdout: 20
